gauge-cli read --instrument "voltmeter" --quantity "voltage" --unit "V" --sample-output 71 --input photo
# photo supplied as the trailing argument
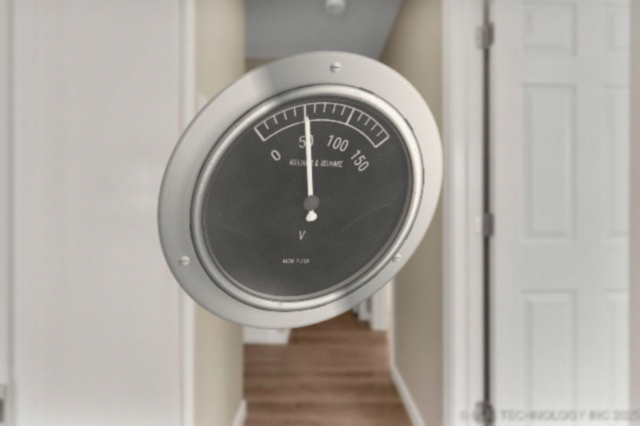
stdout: 50
